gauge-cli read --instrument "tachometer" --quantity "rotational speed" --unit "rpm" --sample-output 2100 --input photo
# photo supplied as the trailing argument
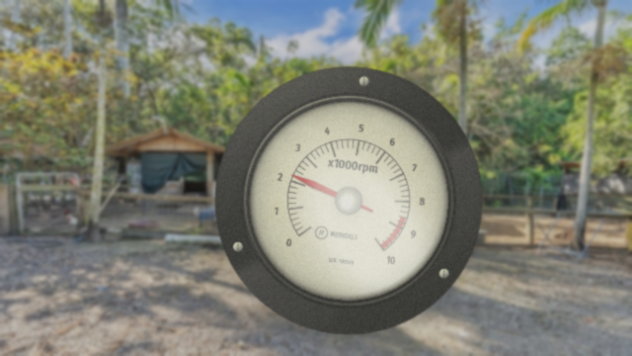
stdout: 2200
